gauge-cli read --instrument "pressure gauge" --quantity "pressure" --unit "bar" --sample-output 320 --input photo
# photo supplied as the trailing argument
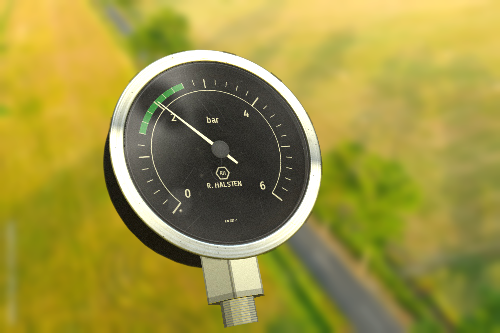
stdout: 2
